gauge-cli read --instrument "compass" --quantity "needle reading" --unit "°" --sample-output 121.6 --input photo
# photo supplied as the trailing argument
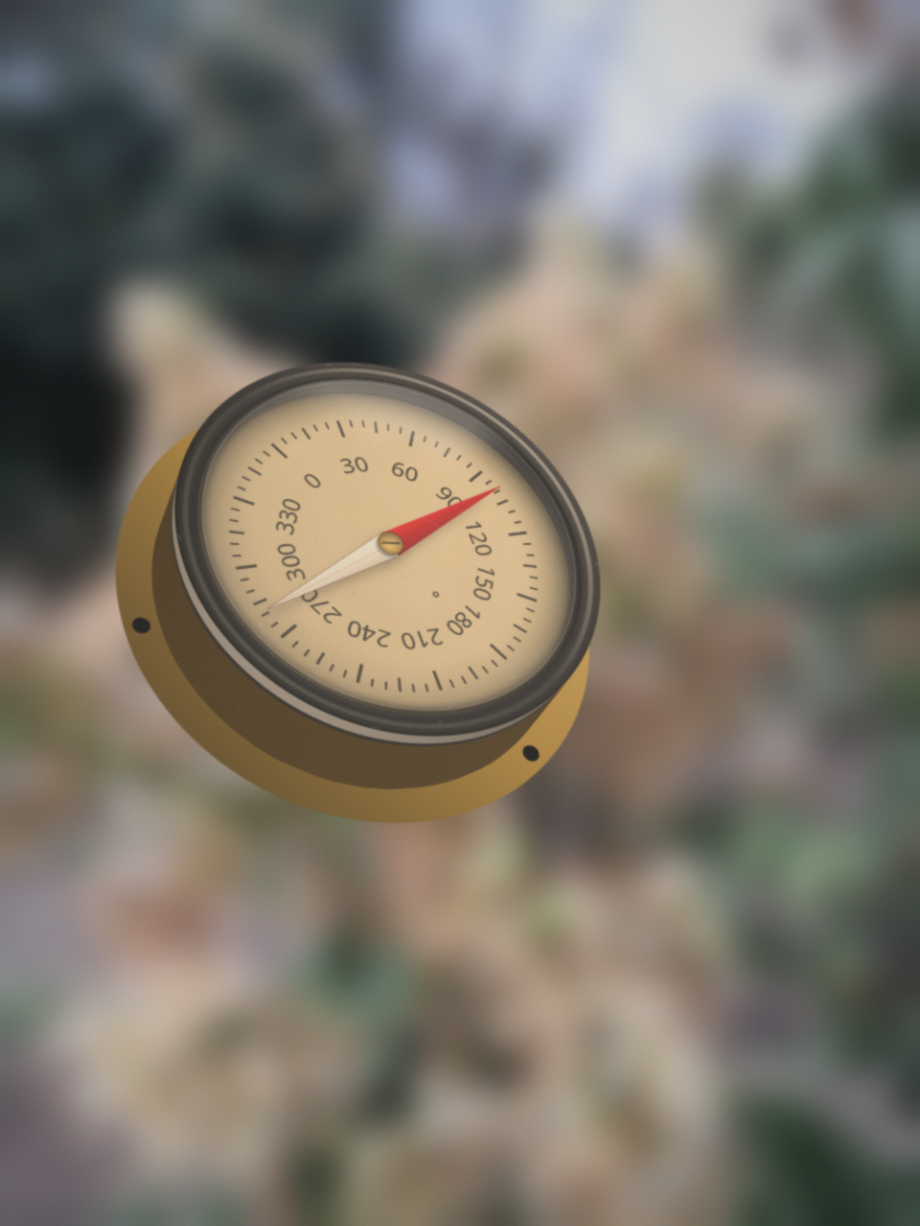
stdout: 100
